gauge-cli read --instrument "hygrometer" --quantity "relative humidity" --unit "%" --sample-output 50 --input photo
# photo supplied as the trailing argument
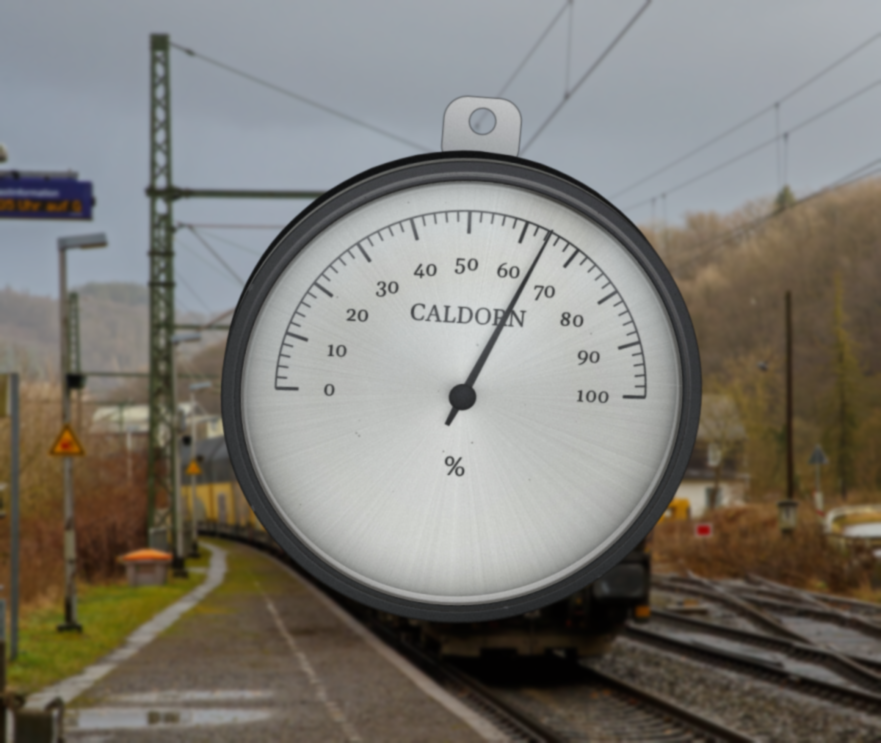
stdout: 64
